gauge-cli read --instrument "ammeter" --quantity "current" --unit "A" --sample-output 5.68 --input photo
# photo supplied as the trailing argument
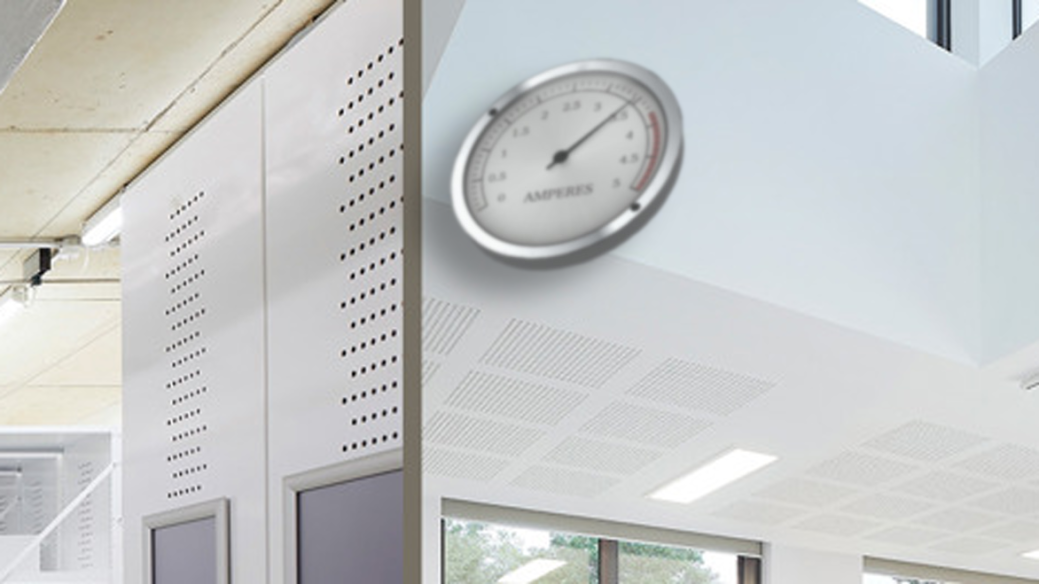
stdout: 3.5
